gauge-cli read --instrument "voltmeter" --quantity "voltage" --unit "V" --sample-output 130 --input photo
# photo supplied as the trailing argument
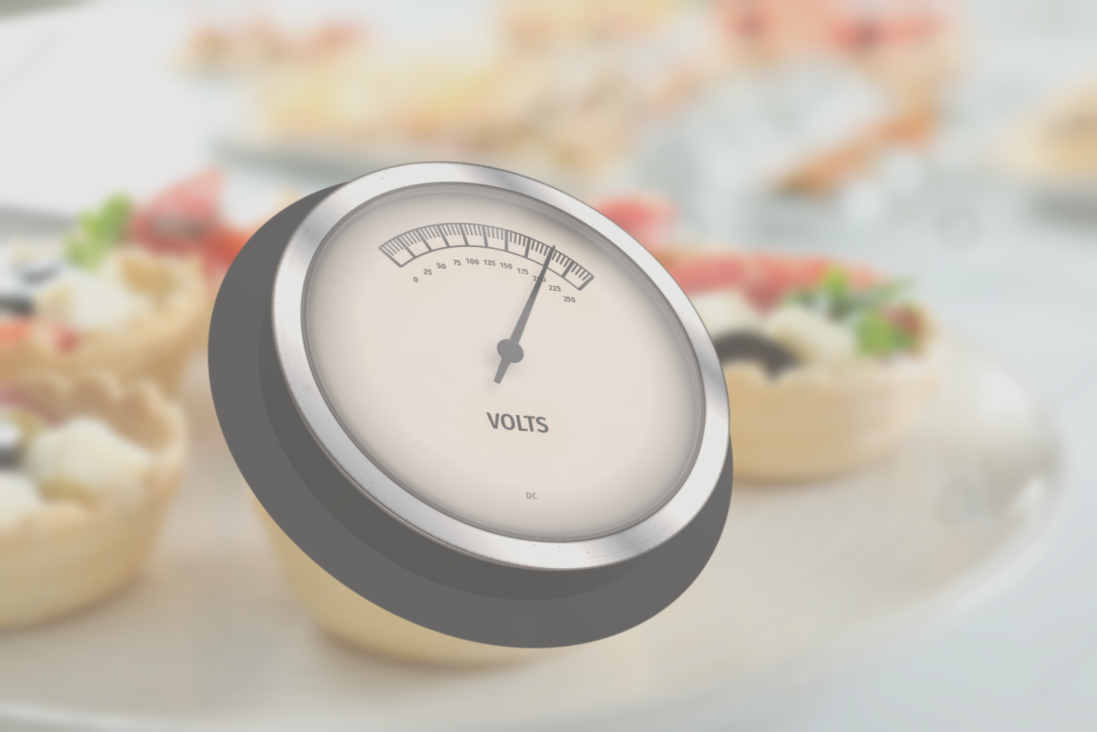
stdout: 200
